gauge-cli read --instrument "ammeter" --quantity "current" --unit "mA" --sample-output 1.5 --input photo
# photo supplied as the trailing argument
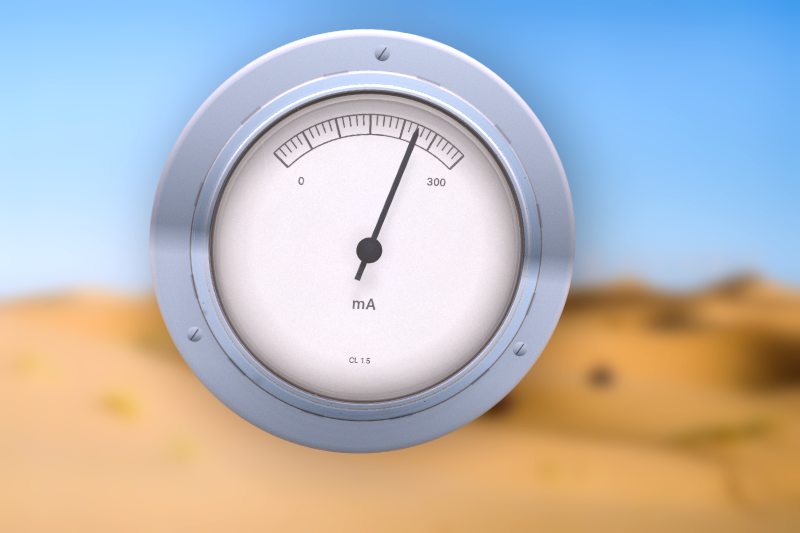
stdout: 220
